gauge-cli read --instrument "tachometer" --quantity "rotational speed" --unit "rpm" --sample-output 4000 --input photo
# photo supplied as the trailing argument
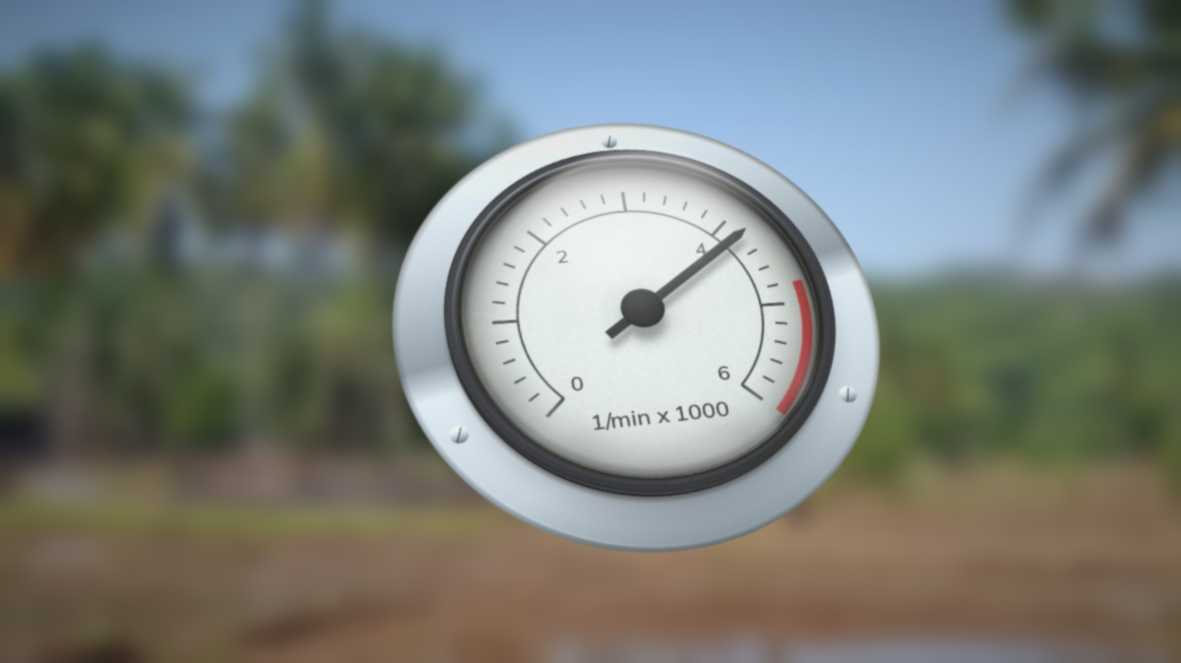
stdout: 4200
